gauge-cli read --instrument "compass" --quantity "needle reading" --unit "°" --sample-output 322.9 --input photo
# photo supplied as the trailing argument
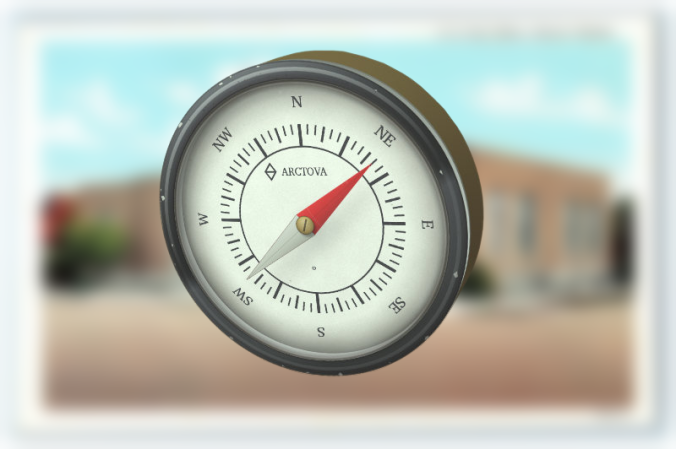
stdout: 50
